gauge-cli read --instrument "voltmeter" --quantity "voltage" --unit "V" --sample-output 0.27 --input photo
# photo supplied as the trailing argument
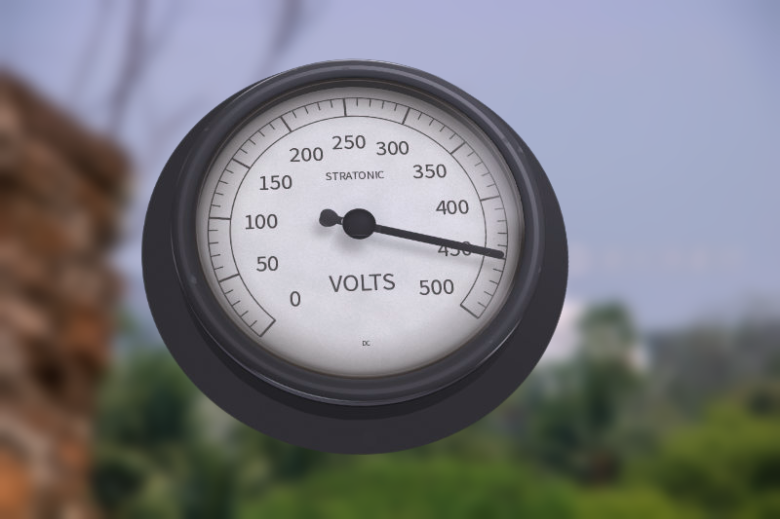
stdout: 450
